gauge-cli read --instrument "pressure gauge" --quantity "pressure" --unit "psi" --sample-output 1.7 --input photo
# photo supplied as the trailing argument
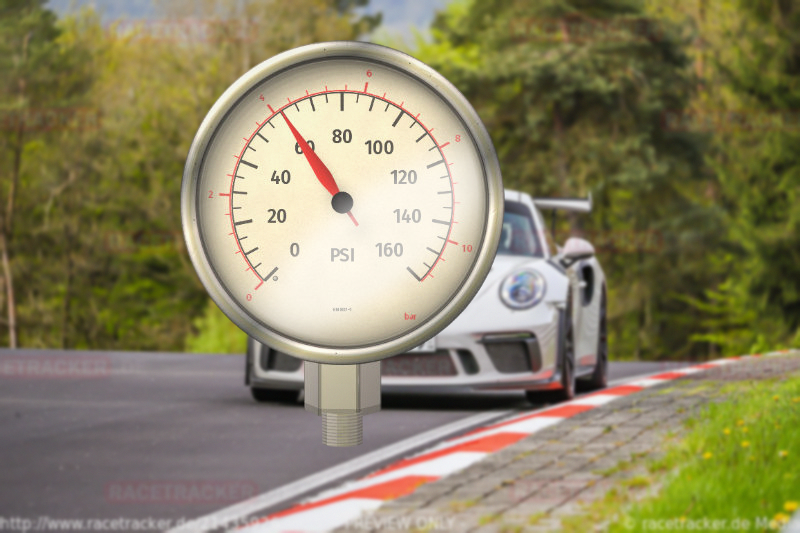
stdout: 60
